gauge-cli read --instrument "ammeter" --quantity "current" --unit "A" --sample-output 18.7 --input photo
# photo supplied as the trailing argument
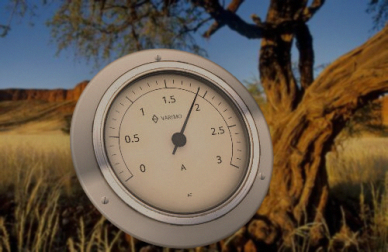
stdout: 1.9
